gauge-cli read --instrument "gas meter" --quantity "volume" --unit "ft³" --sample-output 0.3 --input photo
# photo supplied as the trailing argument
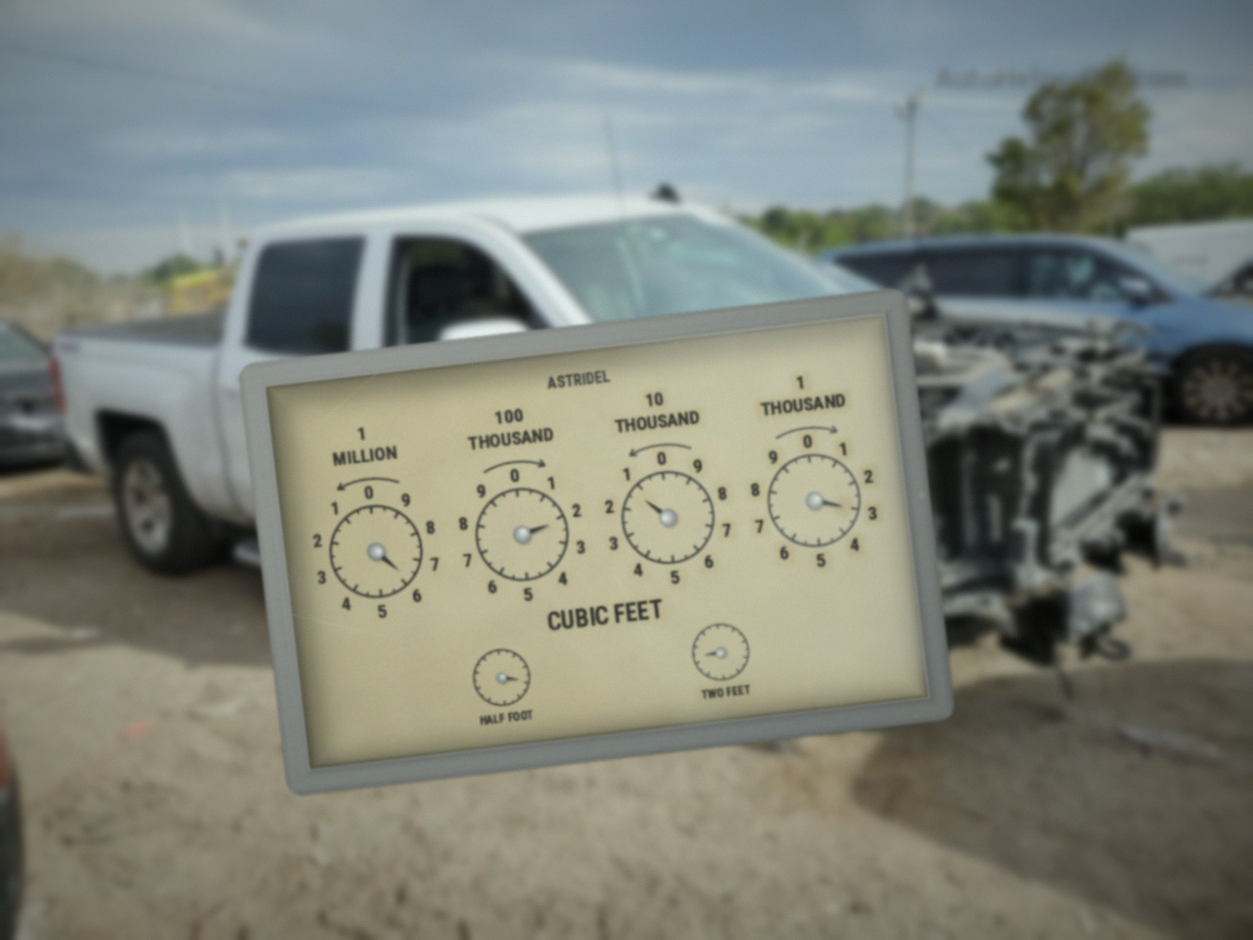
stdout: 621300
